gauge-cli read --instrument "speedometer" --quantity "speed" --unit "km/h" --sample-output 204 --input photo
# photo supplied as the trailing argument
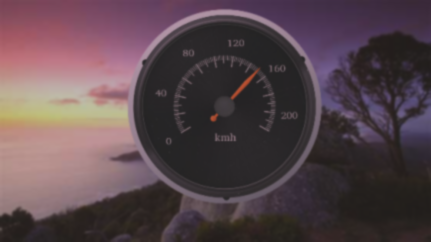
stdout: 150
